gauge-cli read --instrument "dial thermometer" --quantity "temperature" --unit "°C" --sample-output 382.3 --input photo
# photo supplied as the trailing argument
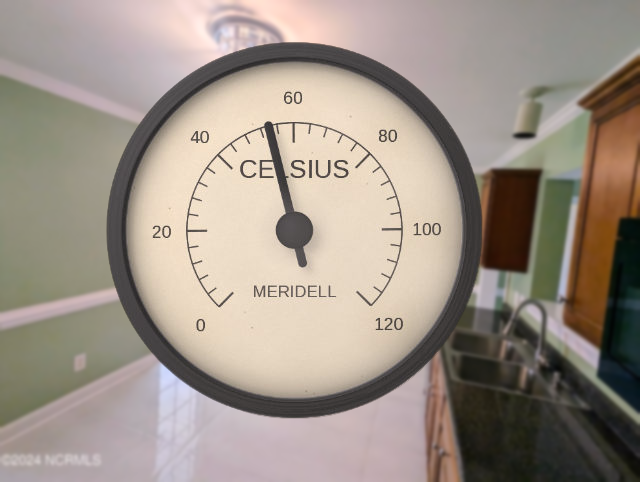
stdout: 54
